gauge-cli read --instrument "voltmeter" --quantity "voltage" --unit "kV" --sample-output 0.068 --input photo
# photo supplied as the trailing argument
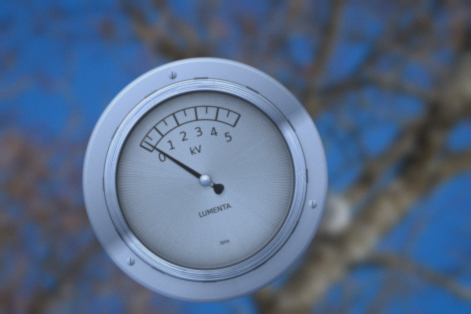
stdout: 0.25
